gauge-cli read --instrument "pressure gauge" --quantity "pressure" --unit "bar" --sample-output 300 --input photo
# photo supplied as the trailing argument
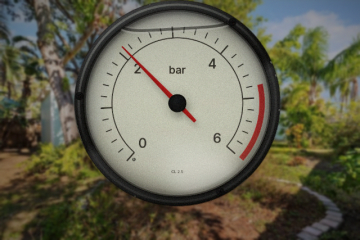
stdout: 2.1
